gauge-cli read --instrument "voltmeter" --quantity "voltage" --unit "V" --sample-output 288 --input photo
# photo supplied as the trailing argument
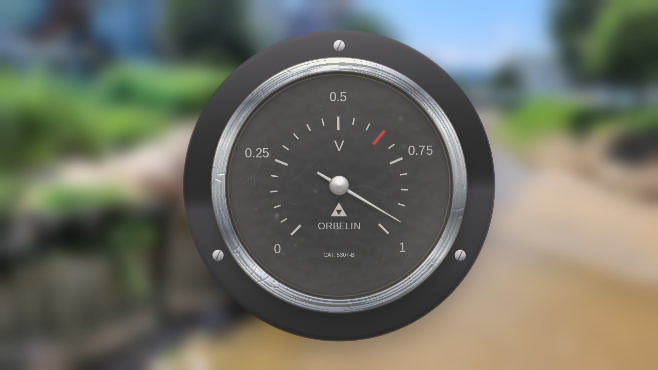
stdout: 0.95
